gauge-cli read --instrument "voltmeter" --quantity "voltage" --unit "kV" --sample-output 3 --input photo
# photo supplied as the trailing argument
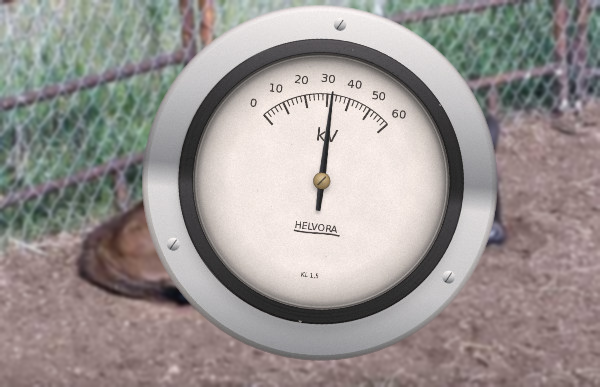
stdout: 32
